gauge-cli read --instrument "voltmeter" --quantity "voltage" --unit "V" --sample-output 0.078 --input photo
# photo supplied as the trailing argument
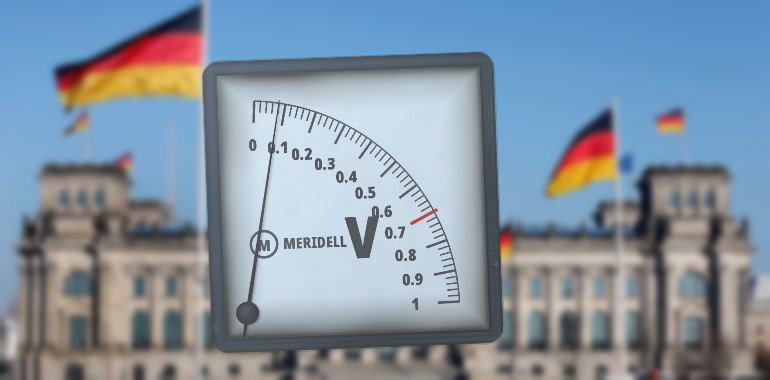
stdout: 0.08
